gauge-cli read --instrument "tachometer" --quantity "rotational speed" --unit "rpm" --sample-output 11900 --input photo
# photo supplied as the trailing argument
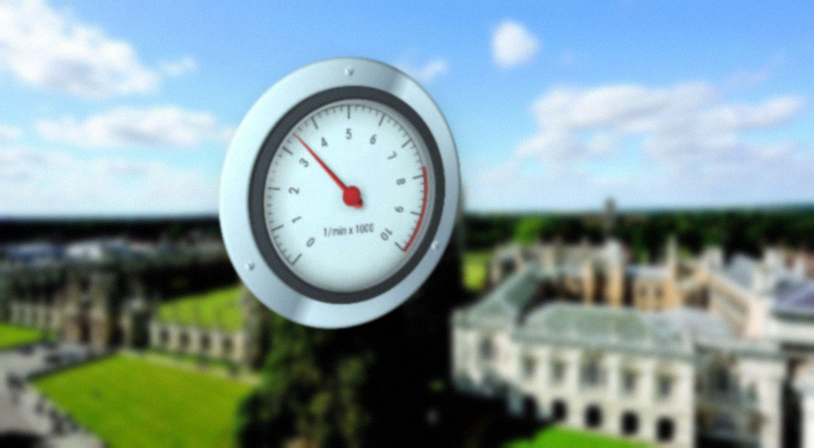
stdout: 3400
